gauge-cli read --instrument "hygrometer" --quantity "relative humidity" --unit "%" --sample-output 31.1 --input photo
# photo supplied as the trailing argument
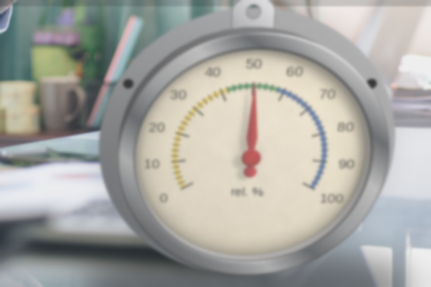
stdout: 50
